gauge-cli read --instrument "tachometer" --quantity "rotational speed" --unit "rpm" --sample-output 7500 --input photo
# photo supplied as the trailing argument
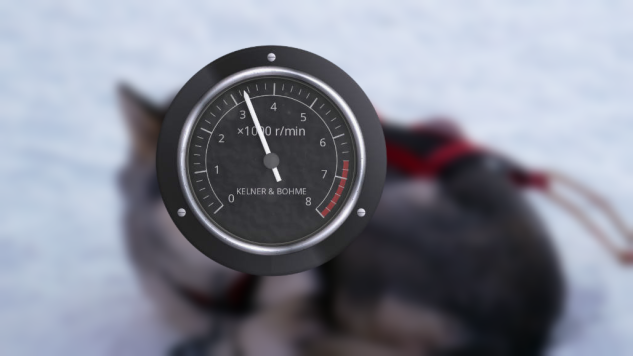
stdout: 3300
